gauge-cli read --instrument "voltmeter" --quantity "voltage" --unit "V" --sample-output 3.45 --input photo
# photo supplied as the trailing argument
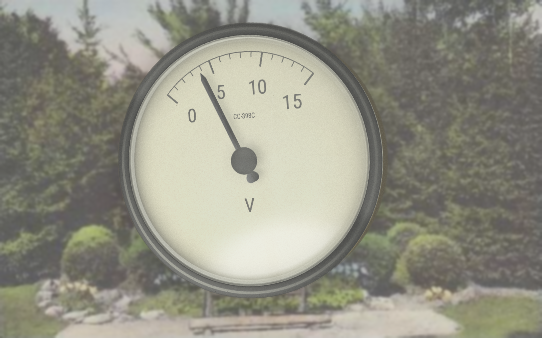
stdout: 4
